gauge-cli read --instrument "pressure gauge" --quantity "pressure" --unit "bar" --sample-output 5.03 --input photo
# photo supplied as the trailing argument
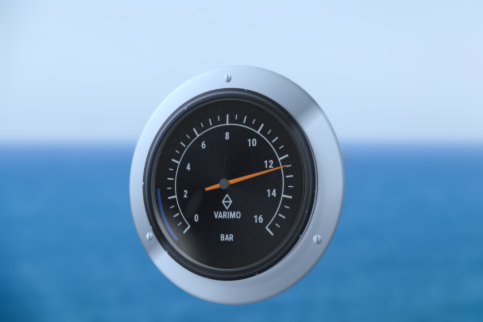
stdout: 12.5
